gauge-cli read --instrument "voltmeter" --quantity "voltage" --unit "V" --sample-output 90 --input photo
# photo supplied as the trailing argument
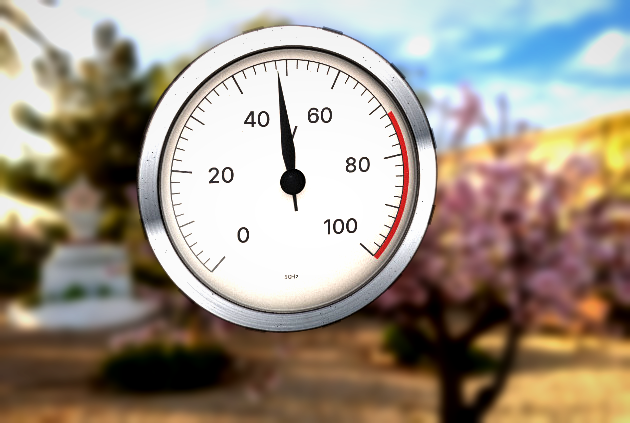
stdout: 48
